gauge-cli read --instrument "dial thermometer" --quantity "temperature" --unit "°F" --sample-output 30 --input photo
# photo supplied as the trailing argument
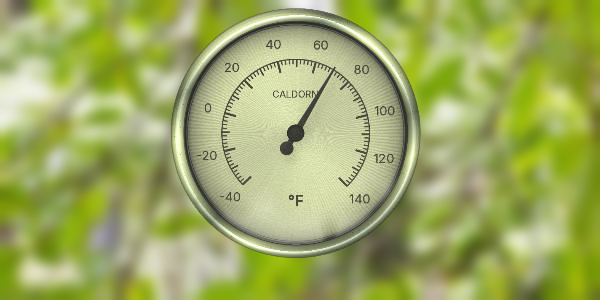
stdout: 70
